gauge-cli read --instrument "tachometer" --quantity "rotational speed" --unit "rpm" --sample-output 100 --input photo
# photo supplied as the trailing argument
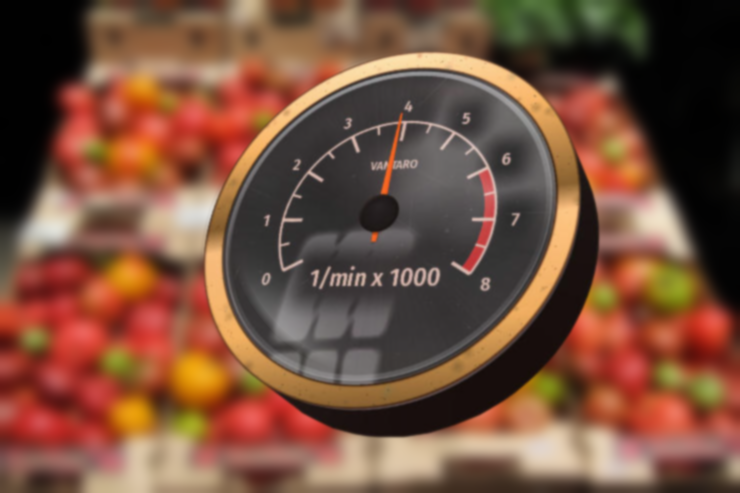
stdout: 4000
